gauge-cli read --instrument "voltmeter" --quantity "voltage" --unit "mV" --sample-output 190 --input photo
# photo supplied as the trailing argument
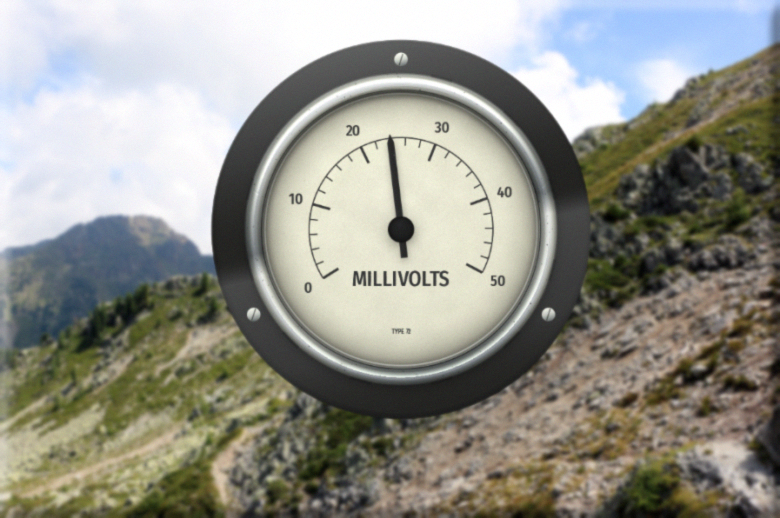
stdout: 24
